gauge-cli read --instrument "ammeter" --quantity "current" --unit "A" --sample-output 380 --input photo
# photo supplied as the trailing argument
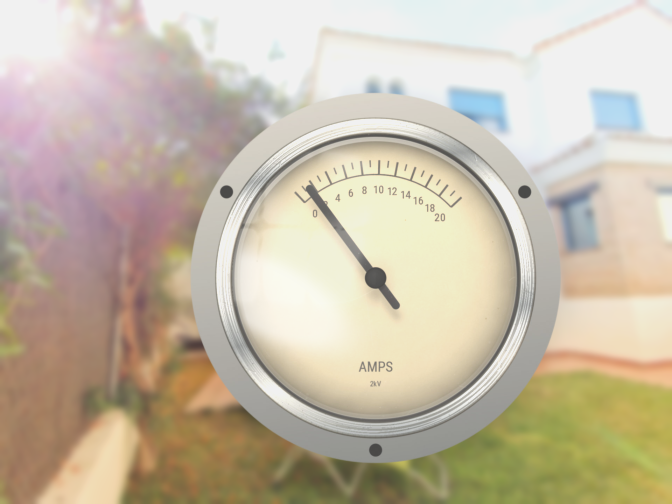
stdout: 1.5
